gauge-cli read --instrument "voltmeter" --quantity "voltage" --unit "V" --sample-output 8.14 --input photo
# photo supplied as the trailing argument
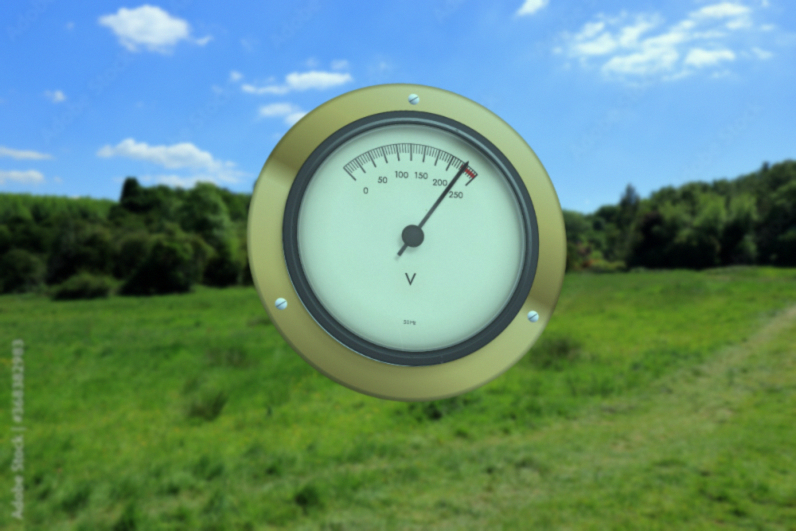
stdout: 225
